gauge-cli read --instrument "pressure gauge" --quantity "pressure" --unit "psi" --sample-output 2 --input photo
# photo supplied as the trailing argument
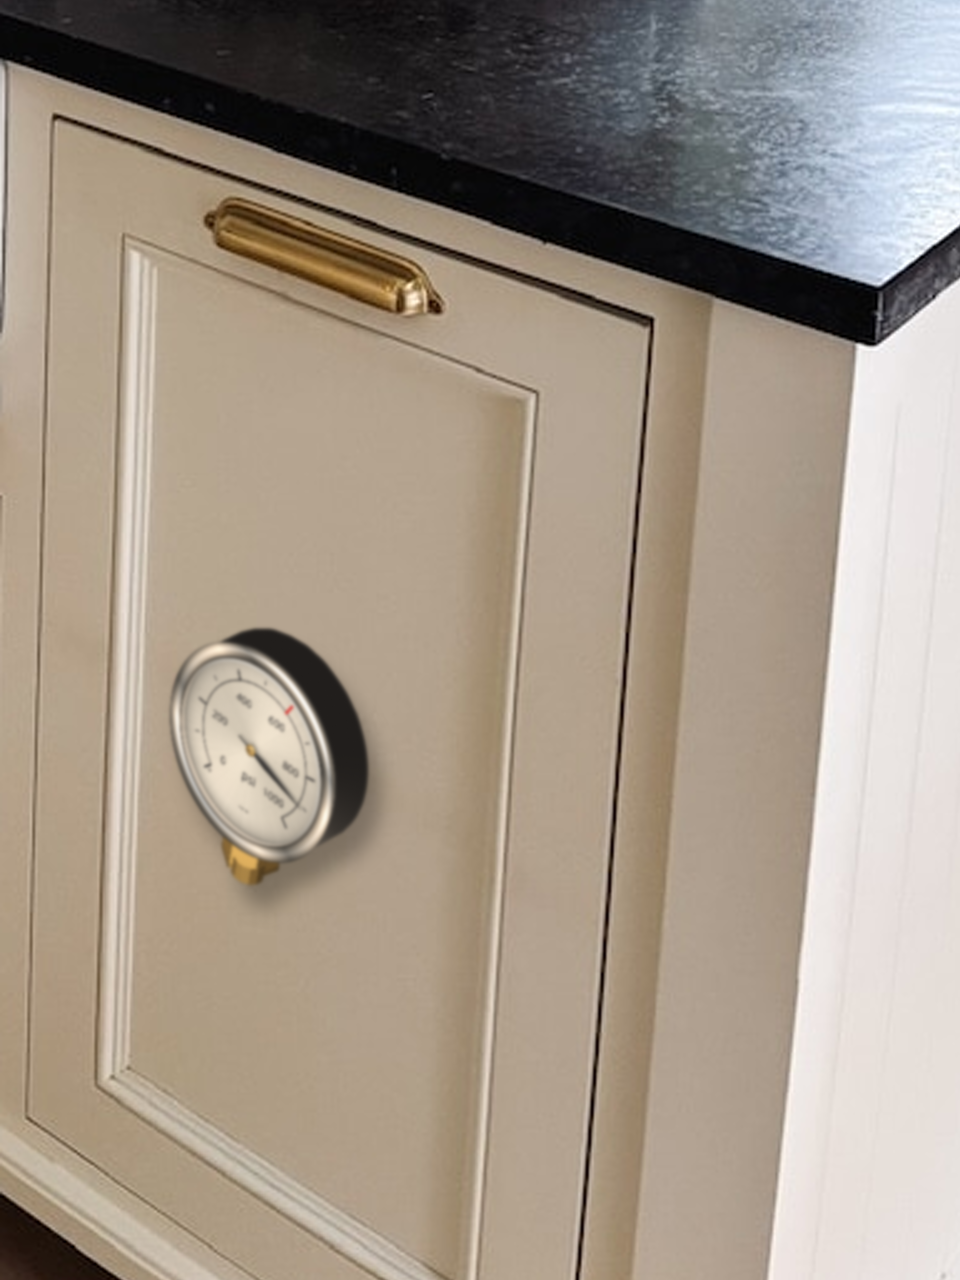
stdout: 900
